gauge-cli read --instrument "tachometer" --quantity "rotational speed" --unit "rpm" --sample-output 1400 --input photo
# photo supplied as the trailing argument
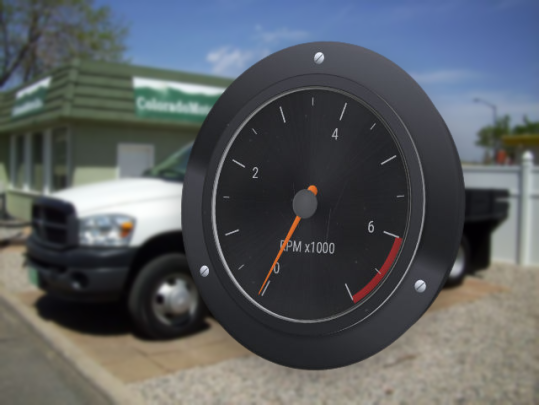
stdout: 0
